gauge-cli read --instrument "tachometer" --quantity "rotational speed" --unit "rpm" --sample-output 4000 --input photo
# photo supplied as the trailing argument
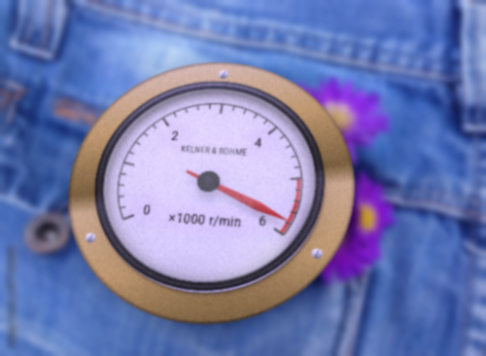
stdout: 5800
